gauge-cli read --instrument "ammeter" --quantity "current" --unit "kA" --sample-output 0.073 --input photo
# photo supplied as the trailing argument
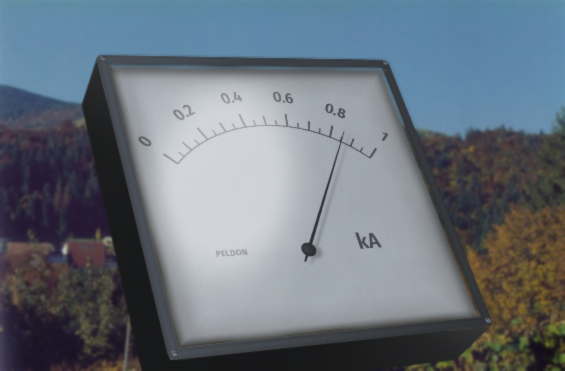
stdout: 0.85
